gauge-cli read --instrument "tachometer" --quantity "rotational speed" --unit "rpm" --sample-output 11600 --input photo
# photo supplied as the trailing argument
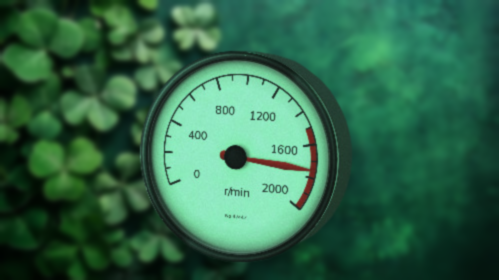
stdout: 1750
